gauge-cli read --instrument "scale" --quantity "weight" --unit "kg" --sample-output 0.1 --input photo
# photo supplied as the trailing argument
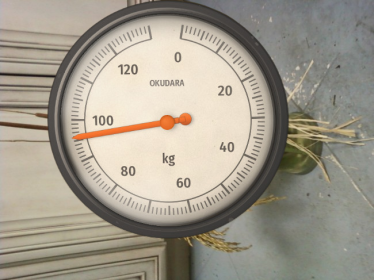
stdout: 96
